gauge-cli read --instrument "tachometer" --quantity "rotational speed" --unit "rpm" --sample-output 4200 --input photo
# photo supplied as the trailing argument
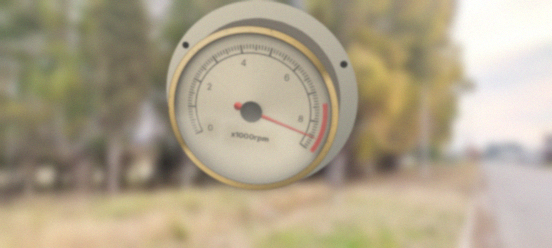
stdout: 8500
